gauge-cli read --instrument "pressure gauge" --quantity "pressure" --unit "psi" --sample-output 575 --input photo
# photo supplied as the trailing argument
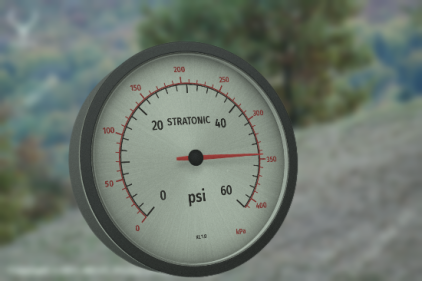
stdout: 50
